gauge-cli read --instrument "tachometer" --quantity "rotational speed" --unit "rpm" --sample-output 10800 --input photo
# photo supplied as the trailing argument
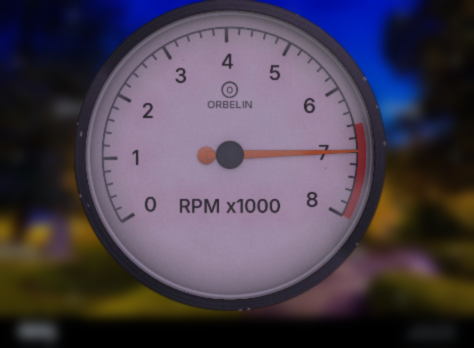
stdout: 7000
